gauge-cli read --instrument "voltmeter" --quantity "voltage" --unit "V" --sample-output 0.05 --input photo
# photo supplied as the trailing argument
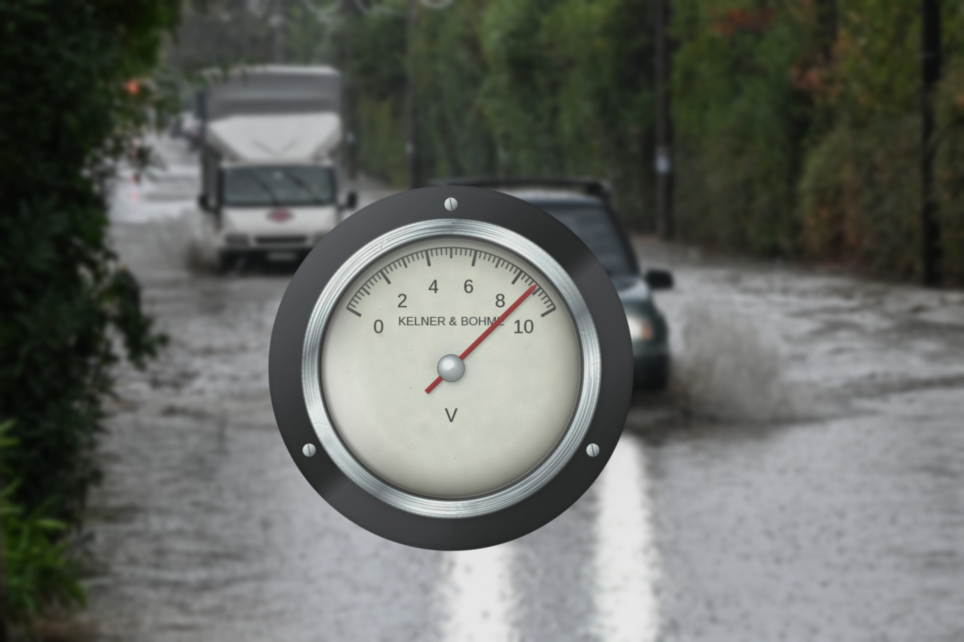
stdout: 8.8
